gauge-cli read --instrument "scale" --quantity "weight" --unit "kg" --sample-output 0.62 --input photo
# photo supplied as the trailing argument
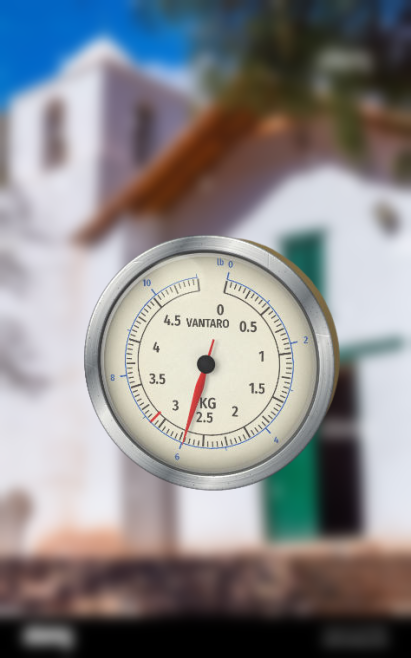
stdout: 2.7
